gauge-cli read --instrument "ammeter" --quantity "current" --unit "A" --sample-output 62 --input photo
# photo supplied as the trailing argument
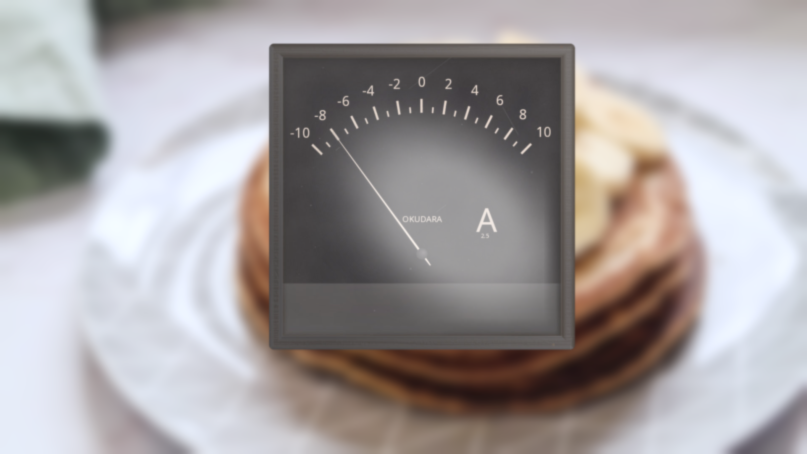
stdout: -8
